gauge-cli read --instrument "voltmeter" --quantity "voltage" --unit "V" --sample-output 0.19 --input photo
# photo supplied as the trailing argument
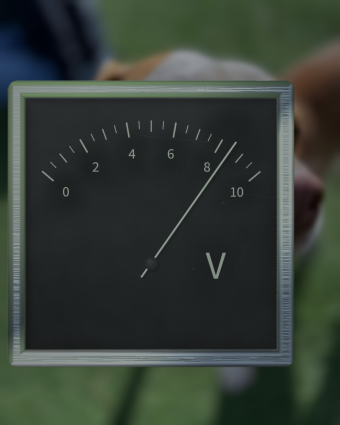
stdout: 8.5
